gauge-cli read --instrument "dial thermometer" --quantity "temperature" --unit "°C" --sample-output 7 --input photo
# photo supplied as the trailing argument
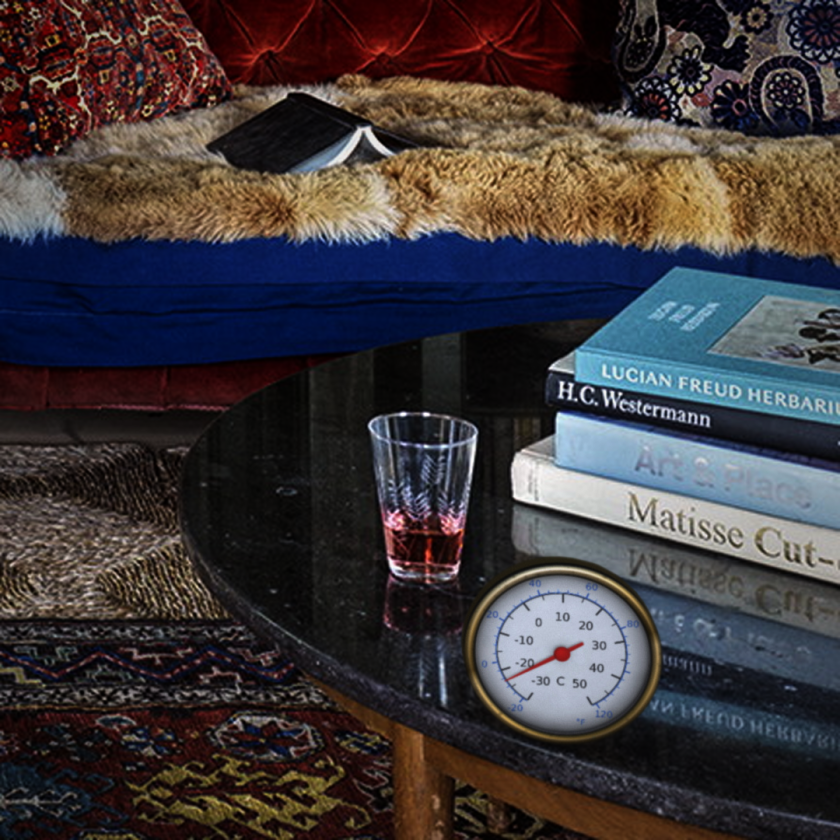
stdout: -22.5
